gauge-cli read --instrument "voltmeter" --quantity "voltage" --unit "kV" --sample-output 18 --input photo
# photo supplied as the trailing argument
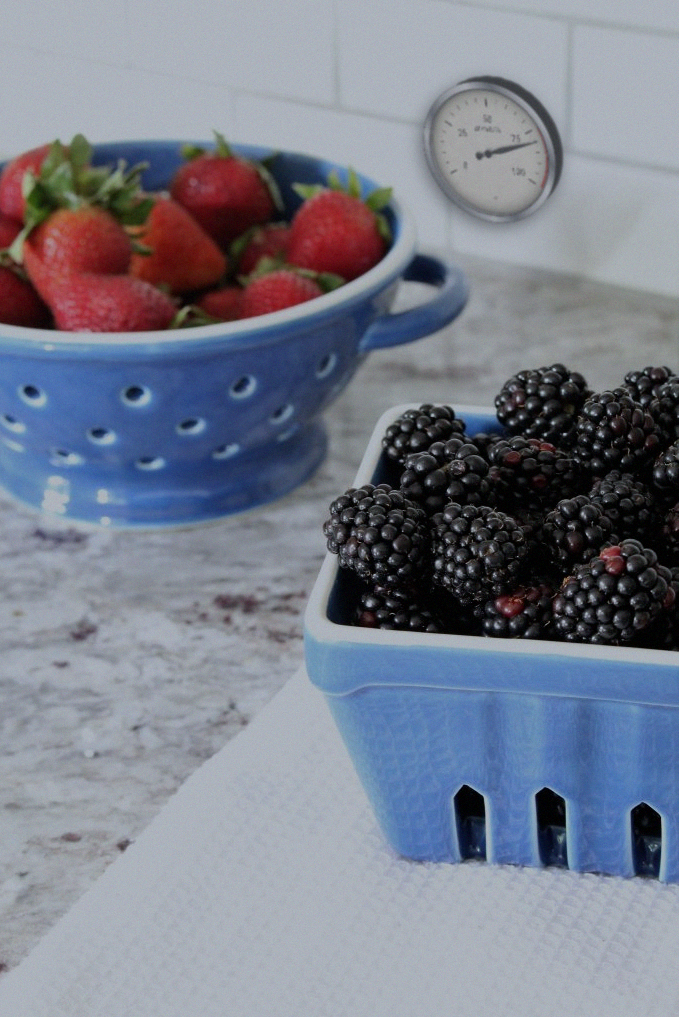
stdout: 80
